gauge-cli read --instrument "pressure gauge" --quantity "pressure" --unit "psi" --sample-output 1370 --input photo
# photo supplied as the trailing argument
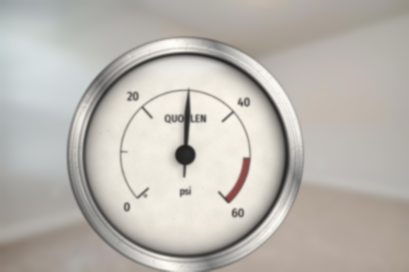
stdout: 30
